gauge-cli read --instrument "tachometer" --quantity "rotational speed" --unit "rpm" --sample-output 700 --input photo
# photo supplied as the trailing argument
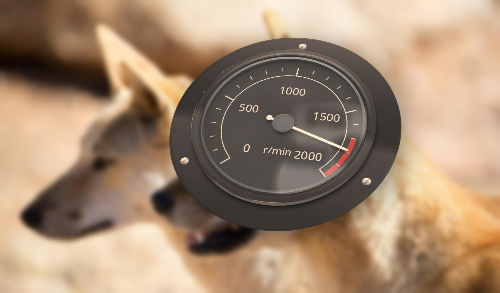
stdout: 1800
